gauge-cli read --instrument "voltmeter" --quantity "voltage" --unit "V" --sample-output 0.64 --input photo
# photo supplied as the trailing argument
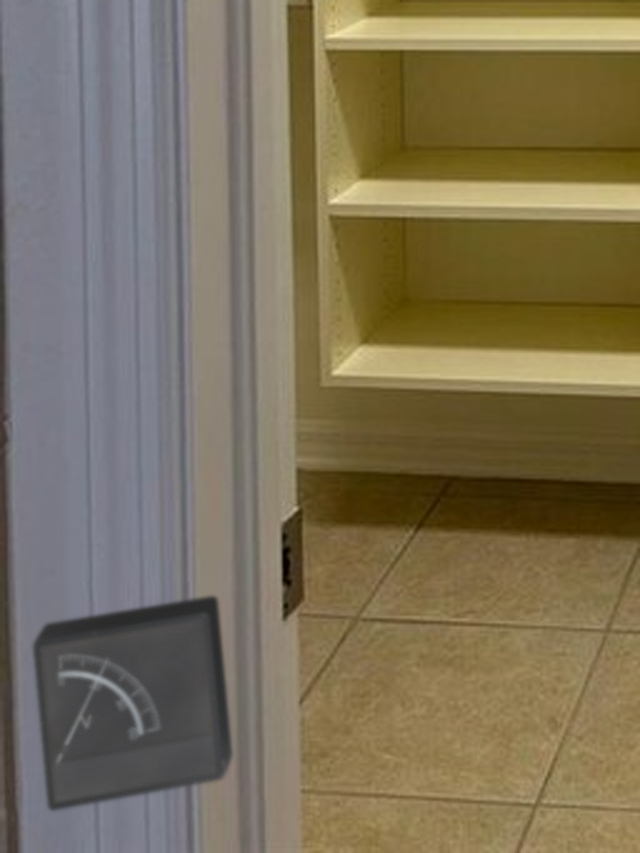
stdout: 20
